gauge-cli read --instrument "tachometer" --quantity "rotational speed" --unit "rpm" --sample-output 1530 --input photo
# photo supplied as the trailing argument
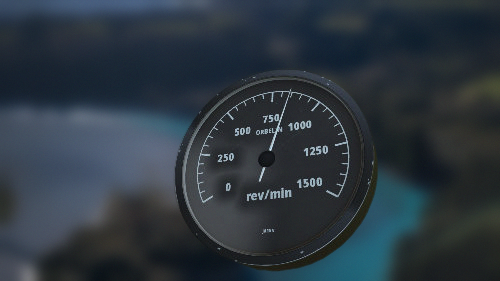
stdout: 850
